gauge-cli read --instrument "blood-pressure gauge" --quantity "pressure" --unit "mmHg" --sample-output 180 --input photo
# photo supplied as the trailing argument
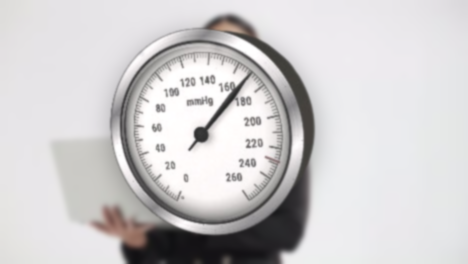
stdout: 170
